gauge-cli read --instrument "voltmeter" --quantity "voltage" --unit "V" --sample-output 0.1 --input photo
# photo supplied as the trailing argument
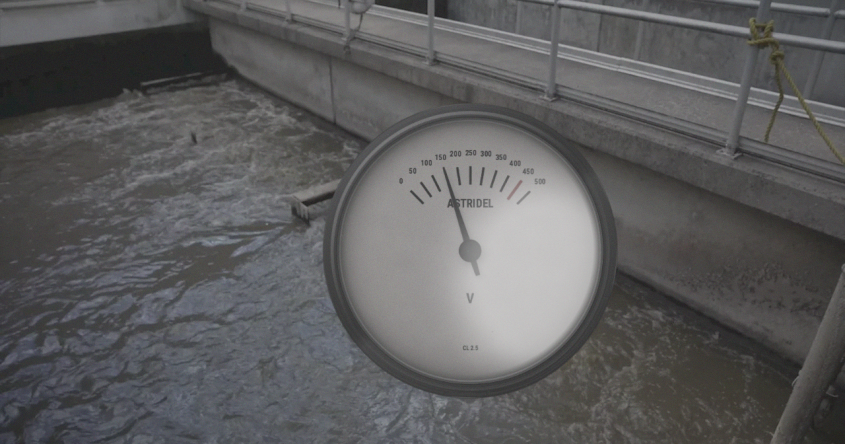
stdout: 150
